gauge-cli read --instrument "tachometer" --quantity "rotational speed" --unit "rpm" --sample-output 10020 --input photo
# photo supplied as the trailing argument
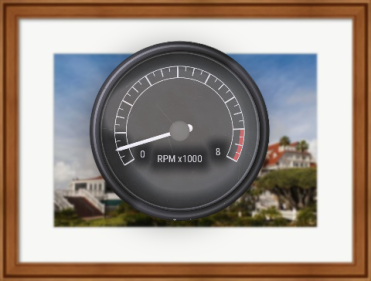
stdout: 500
